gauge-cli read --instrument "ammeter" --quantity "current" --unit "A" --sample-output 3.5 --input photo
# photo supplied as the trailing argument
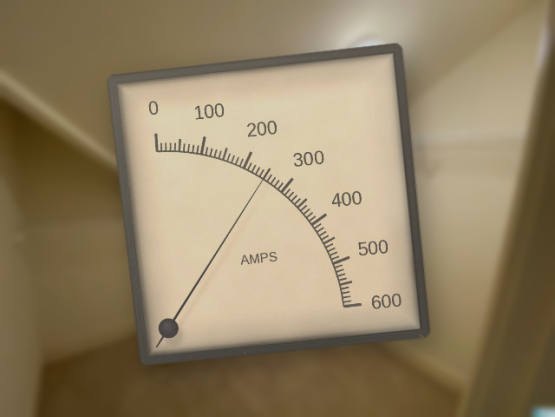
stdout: 250
